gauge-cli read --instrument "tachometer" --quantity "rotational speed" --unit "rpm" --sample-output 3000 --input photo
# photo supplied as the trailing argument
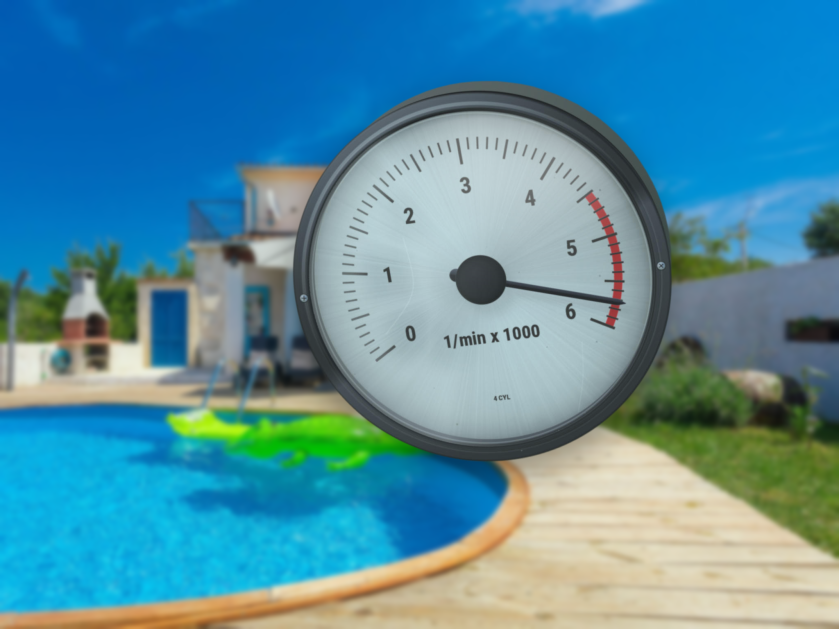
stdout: 5700
